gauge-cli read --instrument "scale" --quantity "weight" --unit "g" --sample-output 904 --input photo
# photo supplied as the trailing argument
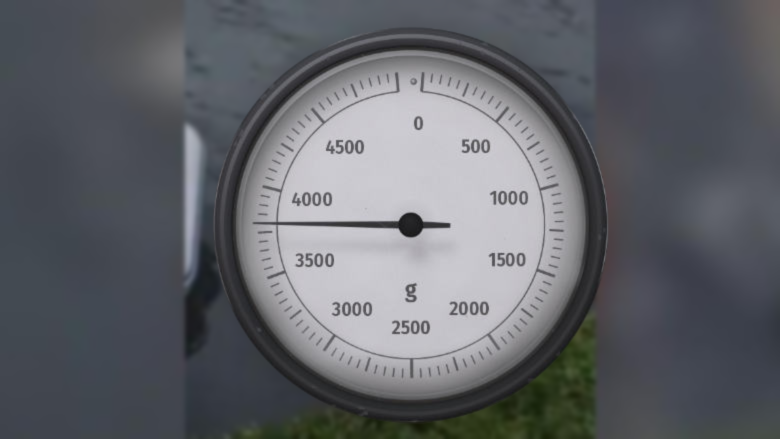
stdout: 3800
